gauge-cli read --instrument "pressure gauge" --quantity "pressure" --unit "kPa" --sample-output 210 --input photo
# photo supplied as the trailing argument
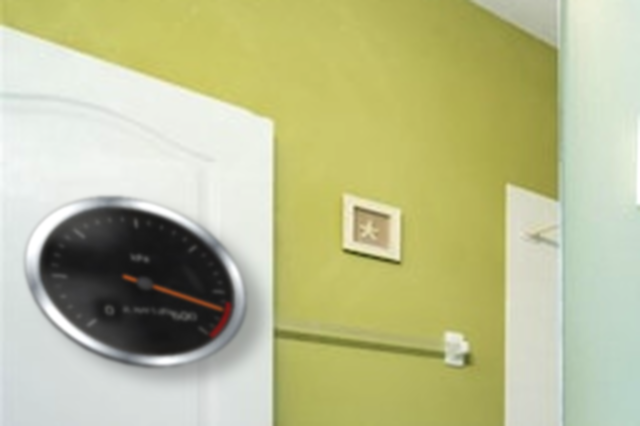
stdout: 540
